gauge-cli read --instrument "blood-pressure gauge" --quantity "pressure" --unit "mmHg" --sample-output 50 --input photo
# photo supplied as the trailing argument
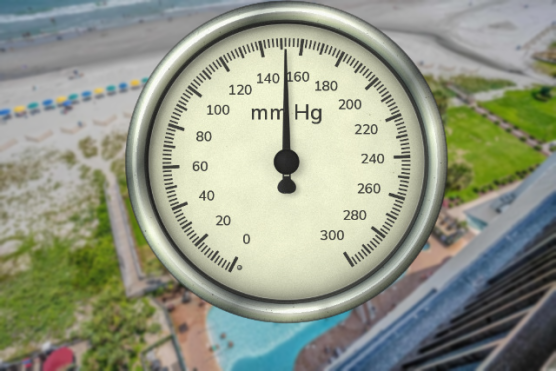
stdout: 152
